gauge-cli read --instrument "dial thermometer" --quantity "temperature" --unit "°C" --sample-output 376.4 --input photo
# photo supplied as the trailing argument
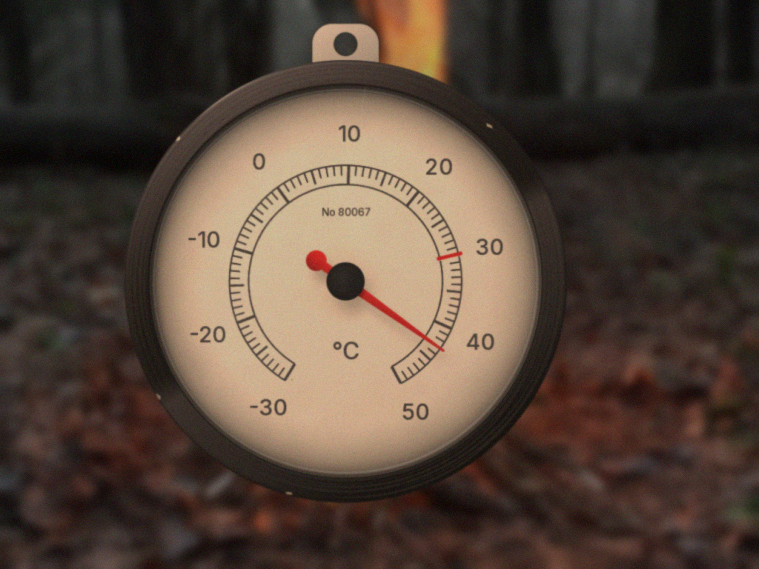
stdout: 43
